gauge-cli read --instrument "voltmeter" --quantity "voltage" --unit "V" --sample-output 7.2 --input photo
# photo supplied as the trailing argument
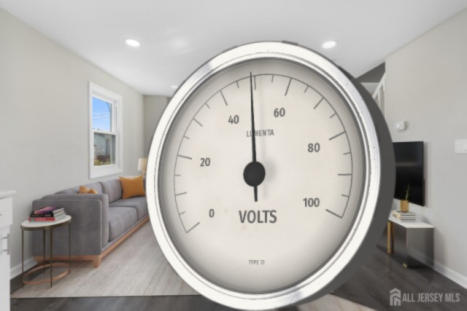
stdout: 50
